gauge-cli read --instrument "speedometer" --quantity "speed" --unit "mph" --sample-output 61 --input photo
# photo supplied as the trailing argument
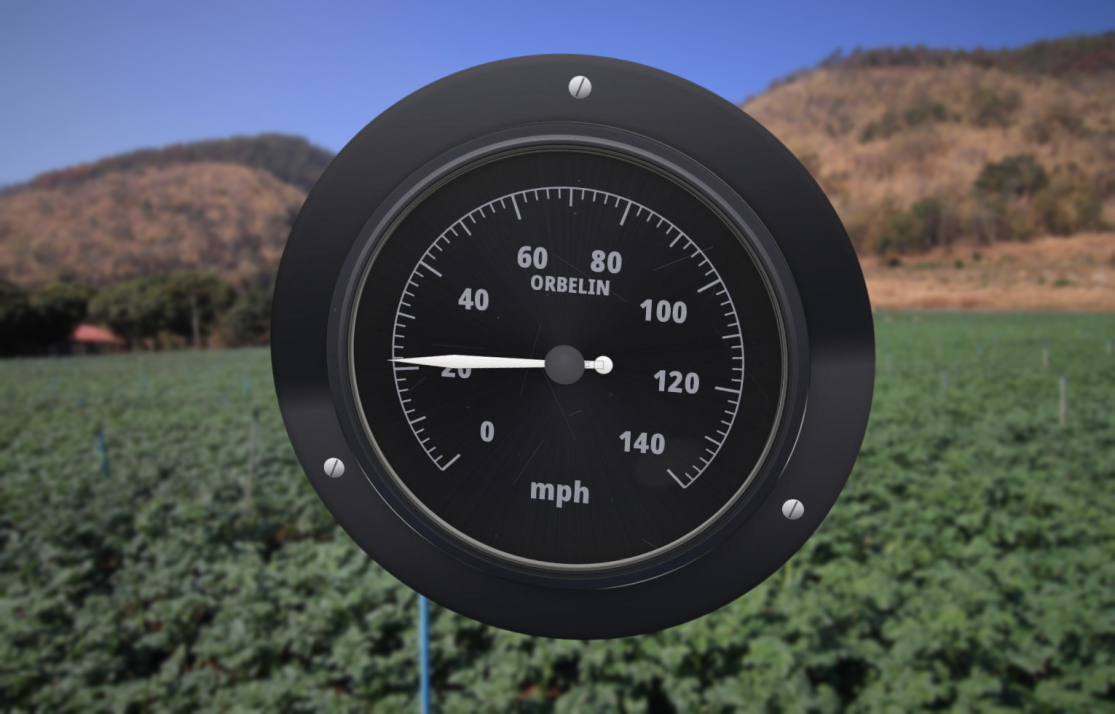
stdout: 22
